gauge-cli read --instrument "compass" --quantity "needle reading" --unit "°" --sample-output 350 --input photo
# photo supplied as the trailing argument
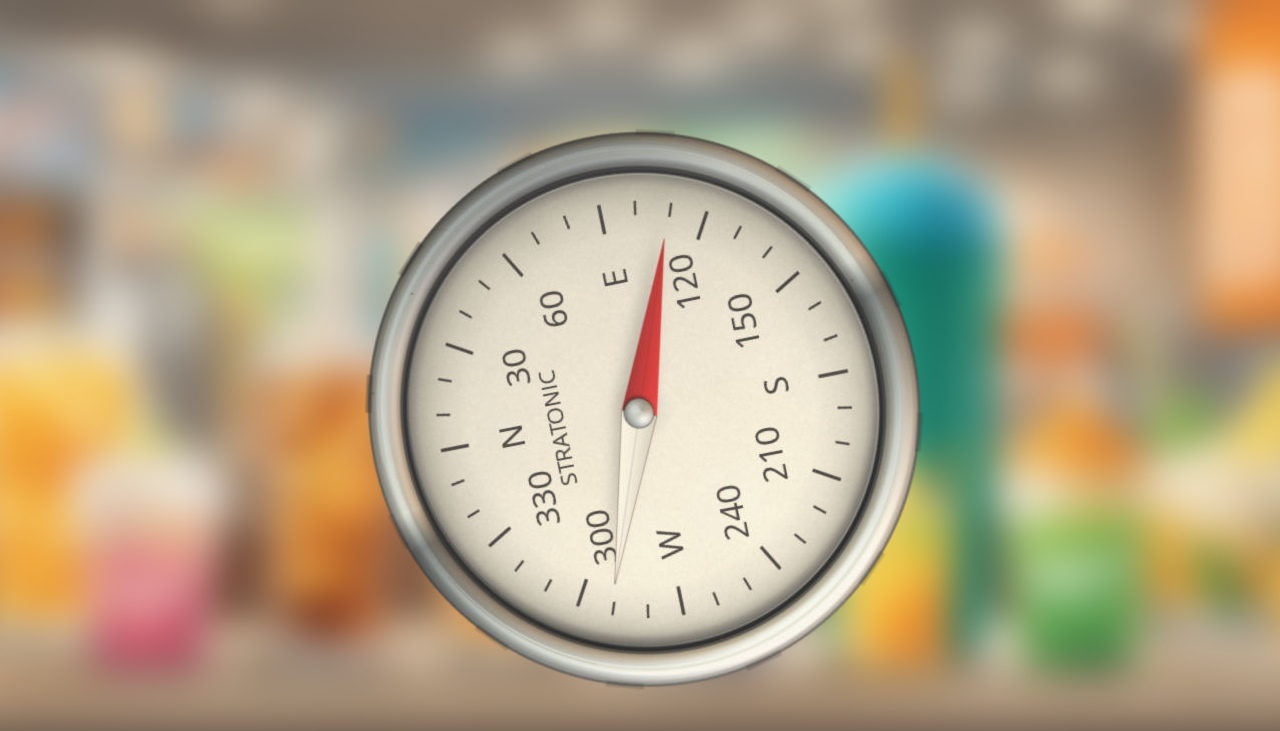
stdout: 110
